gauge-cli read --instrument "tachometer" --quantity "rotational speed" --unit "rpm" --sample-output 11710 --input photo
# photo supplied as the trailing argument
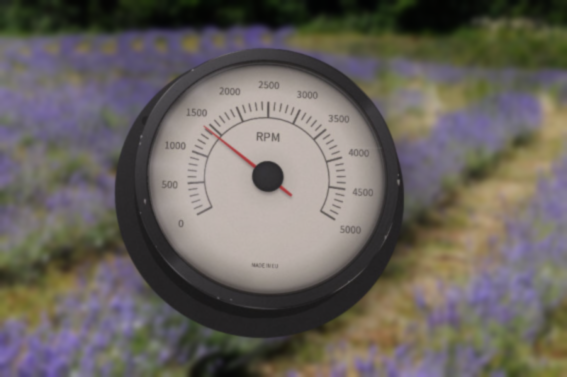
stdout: 1400
